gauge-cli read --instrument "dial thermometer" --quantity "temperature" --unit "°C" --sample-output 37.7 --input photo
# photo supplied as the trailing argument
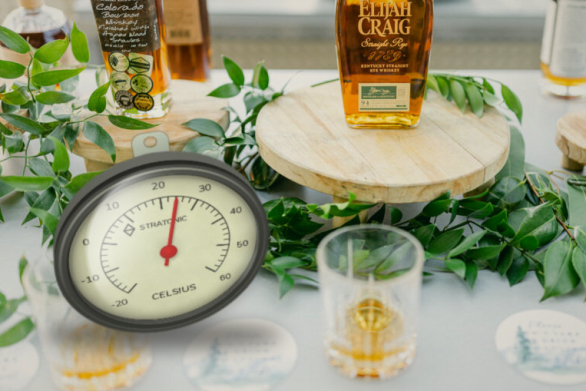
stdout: 24
